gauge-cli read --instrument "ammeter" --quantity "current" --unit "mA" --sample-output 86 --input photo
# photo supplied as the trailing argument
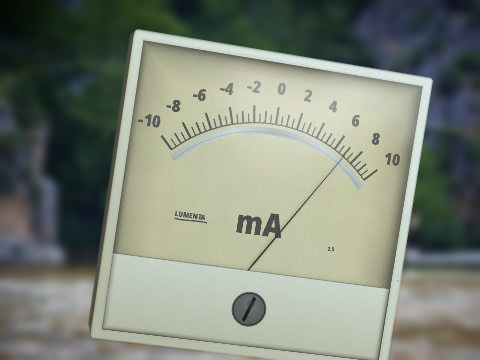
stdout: 7
